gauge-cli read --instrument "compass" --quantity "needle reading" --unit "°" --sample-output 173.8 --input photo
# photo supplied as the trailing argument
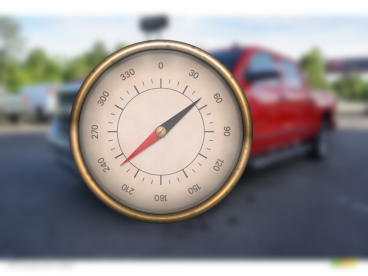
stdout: 230
